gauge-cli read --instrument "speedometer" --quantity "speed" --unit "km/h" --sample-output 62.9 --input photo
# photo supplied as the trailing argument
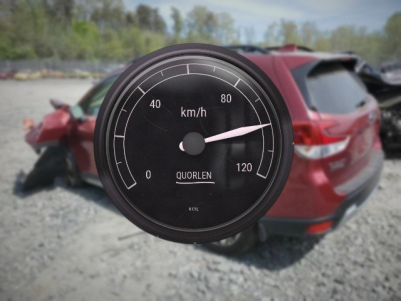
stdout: 100
